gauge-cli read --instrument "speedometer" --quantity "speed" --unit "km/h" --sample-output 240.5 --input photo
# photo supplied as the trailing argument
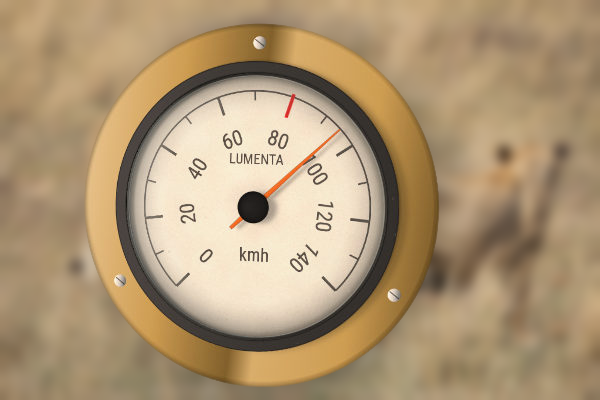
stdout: 95
